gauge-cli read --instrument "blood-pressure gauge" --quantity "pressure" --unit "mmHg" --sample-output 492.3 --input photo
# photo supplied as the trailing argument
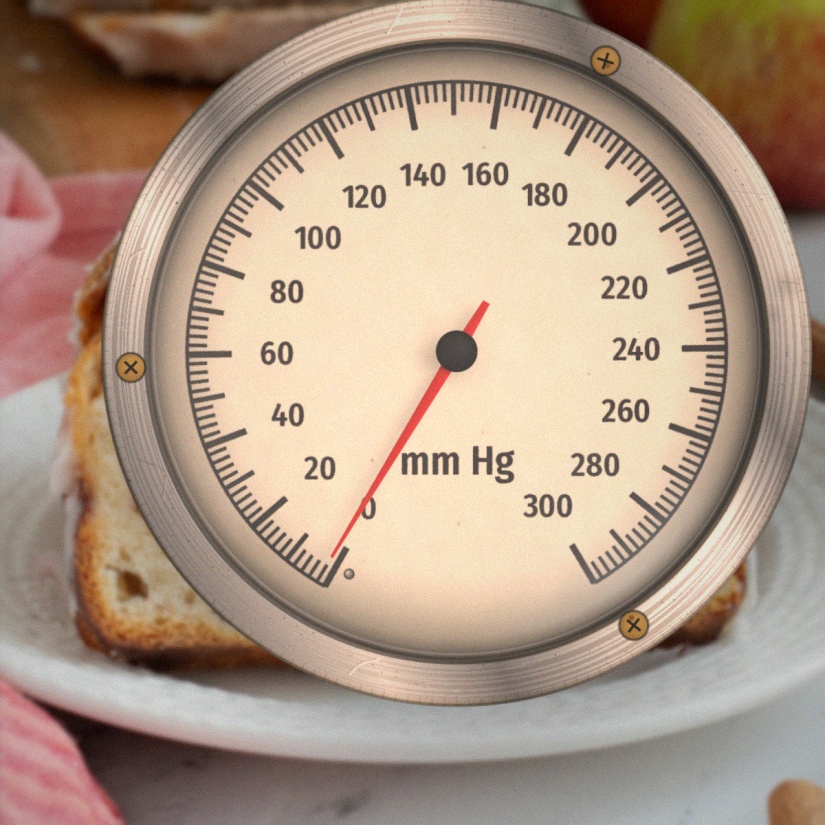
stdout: 2
